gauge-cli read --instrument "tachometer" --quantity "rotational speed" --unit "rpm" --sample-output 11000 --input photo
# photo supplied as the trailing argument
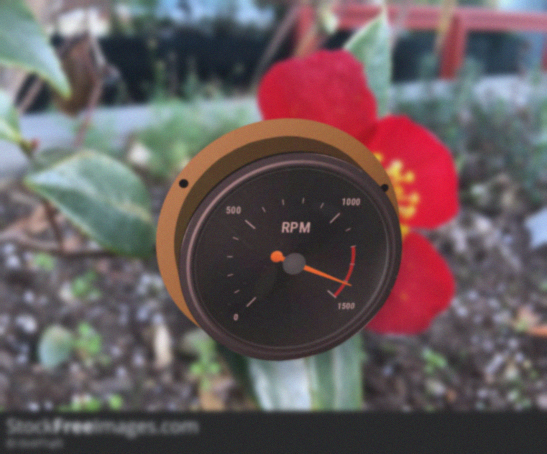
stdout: 1400
